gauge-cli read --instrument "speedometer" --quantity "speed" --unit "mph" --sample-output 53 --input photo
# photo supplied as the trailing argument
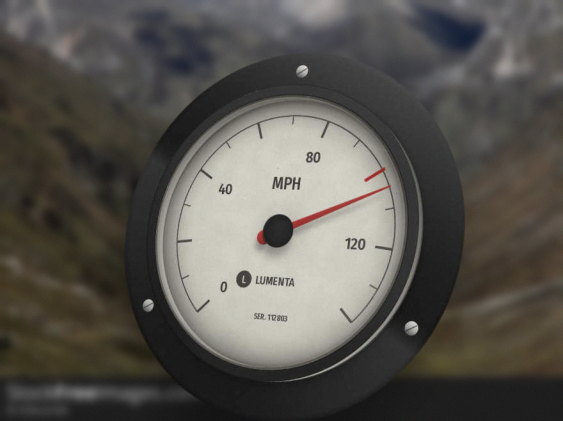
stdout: 105
